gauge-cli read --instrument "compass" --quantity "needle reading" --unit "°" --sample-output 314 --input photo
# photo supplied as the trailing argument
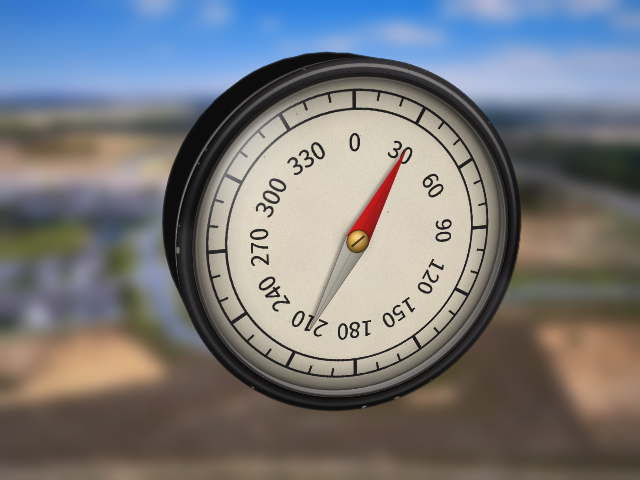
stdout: 30
